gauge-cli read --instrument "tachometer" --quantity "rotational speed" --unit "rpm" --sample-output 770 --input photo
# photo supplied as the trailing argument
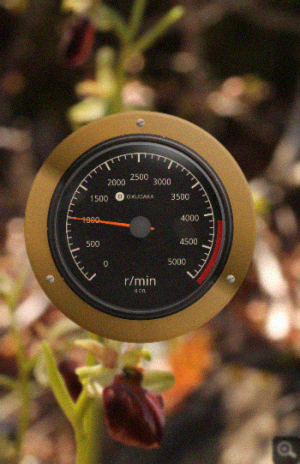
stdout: 1000
